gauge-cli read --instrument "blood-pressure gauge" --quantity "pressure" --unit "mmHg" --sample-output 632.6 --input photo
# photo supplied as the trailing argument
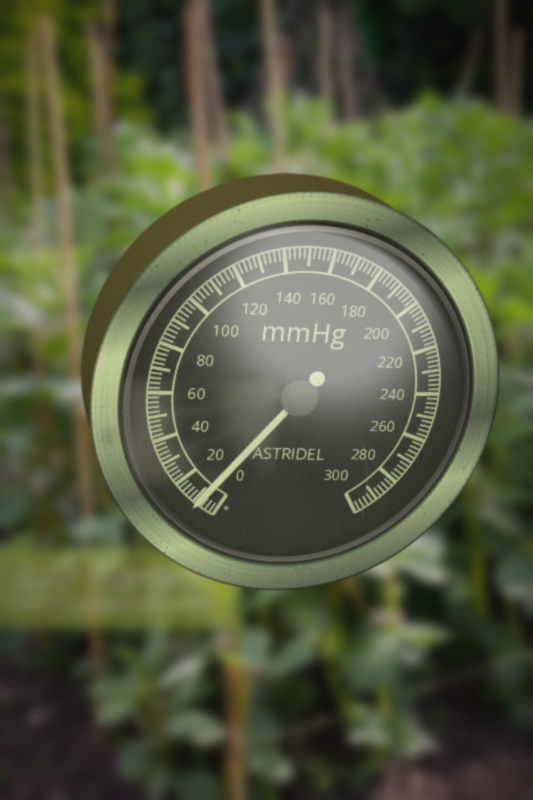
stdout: 10
